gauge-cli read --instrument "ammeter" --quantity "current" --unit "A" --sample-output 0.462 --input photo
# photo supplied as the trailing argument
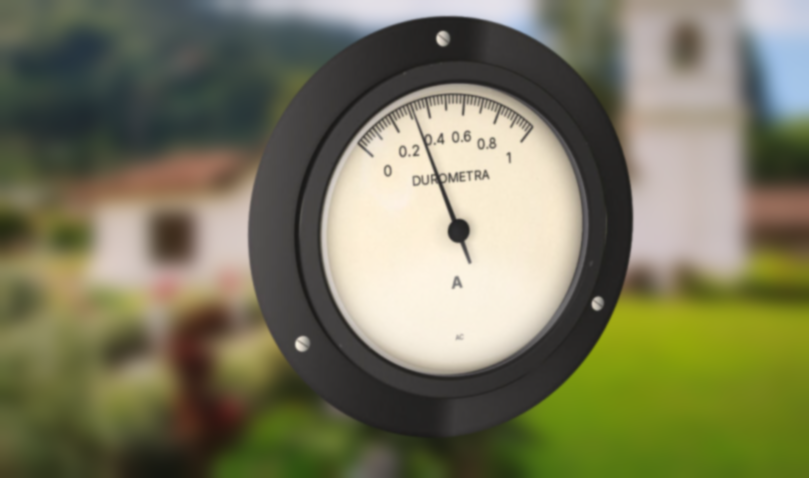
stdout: 0.3
